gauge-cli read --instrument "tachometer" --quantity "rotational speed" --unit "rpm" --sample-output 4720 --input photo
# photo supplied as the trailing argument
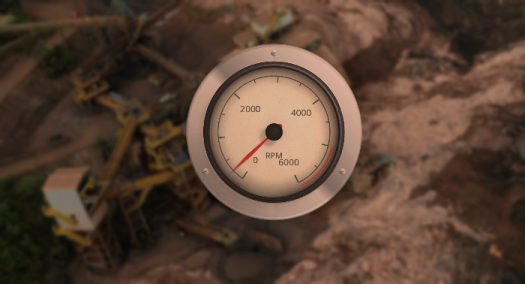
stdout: 250
